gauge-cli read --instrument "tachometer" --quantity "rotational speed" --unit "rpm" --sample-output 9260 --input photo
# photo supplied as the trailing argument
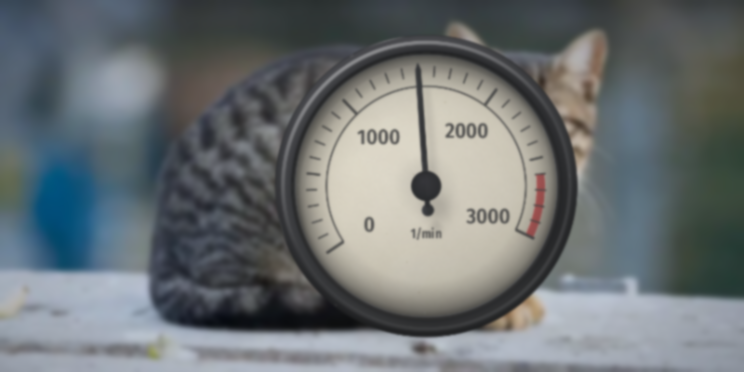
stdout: 1500
